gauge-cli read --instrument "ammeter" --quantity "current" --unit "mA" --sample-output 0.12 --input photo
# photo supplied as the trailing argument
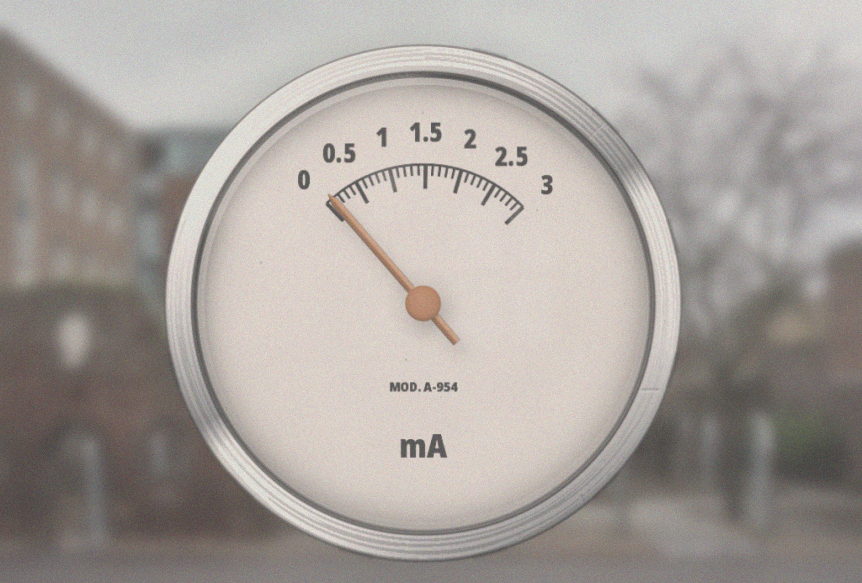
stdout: 0.1
